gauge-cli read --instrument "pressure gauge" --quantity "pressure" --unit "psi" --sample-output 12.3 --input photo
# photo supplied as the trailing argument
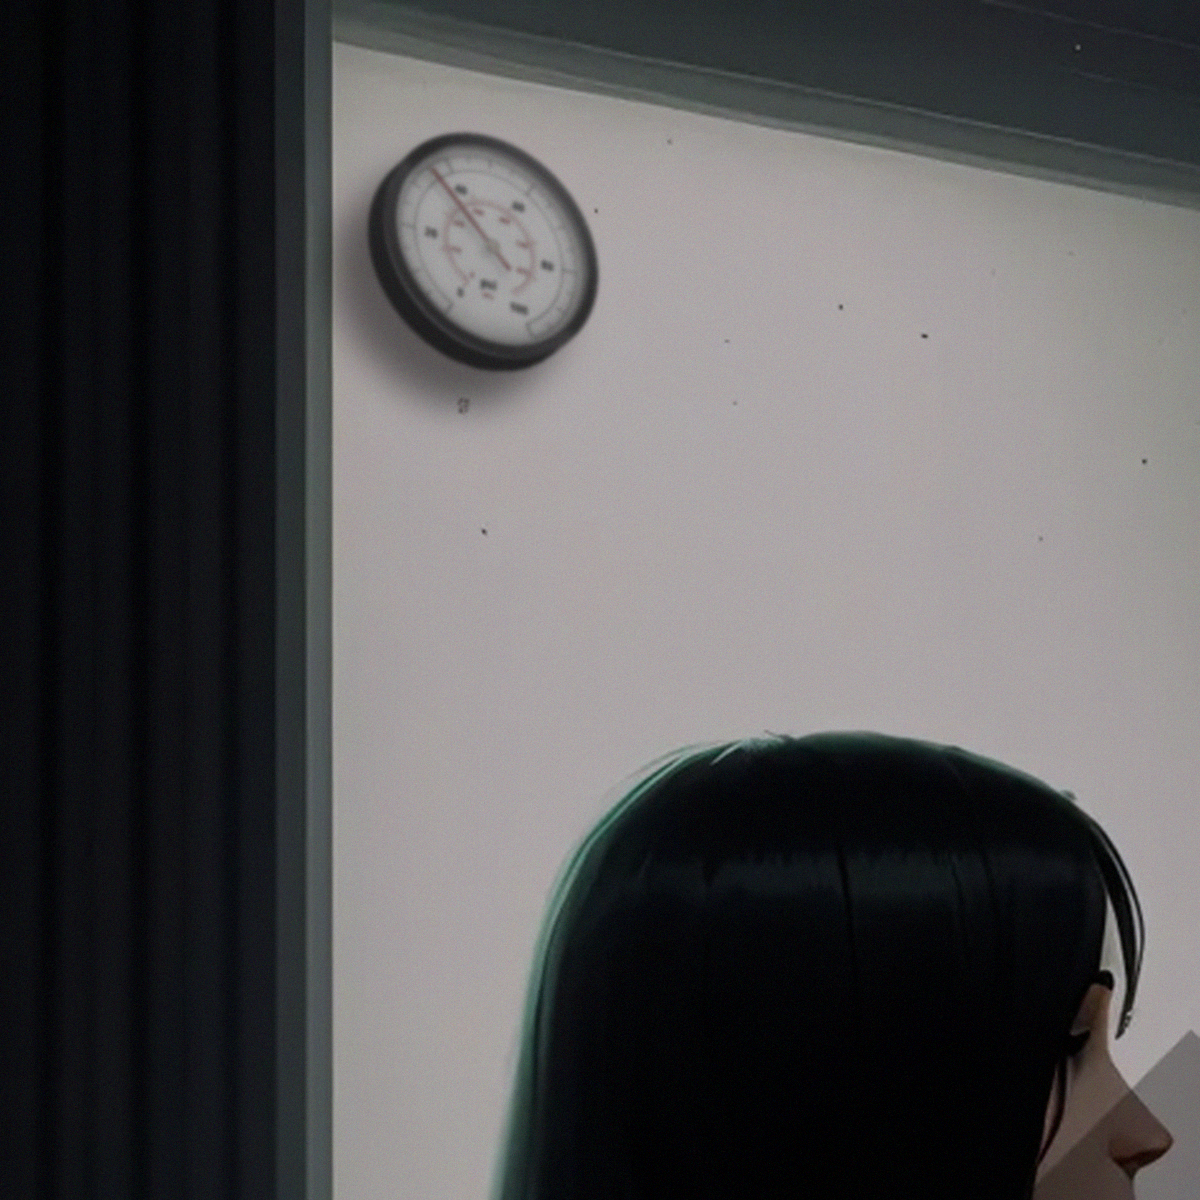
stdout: 35
